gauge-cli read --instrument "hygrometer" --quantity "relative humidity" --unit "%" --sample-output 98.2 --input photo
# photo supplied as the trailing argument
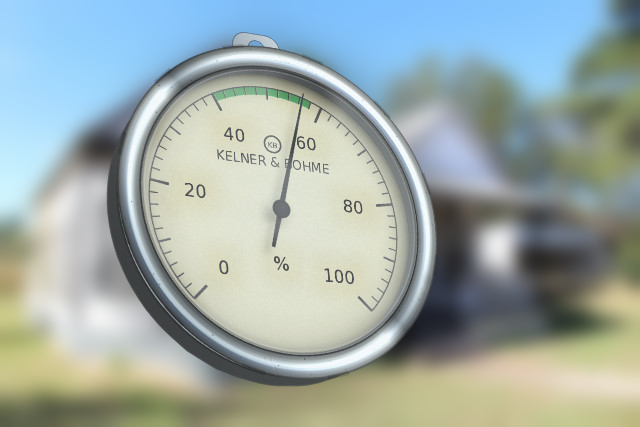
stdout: 56
